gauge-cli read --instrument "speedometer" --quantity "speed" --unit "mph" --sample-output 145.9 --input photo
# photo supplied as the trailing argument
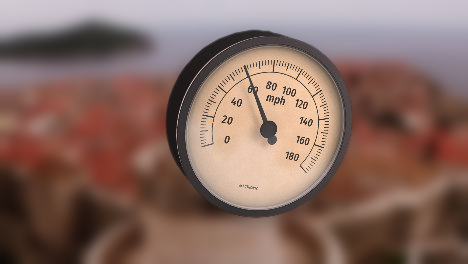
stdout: 60
